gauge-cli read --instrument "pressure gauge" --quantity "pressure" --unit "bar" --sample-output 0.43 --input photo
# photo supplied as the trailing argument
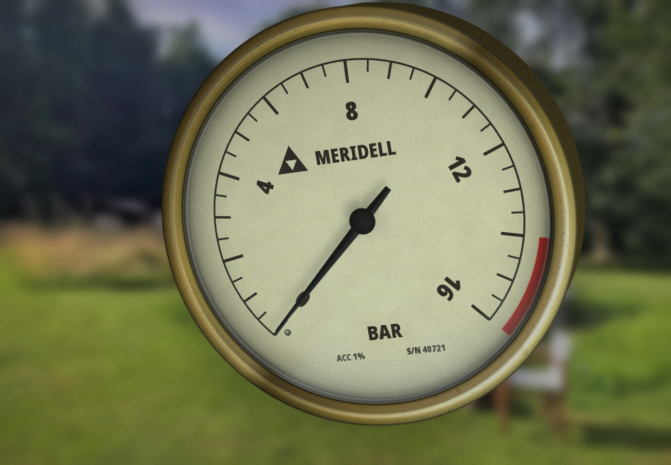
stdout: 0
